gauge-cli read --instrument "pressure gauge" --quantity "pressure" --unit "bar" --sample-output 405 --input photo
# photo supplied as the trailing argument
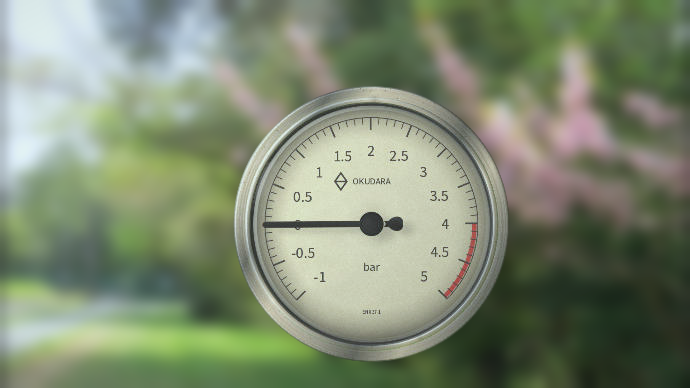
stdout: 0
